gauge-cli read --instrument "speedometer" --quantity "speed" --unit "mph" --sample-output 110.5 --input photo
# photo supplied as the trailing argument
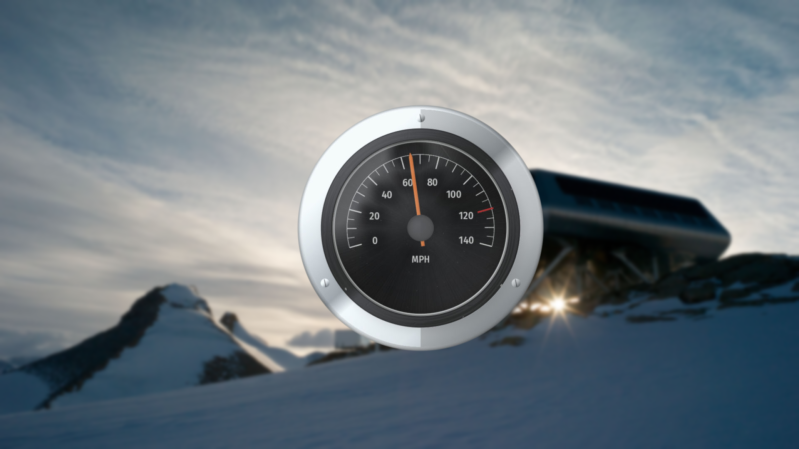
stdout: 65
